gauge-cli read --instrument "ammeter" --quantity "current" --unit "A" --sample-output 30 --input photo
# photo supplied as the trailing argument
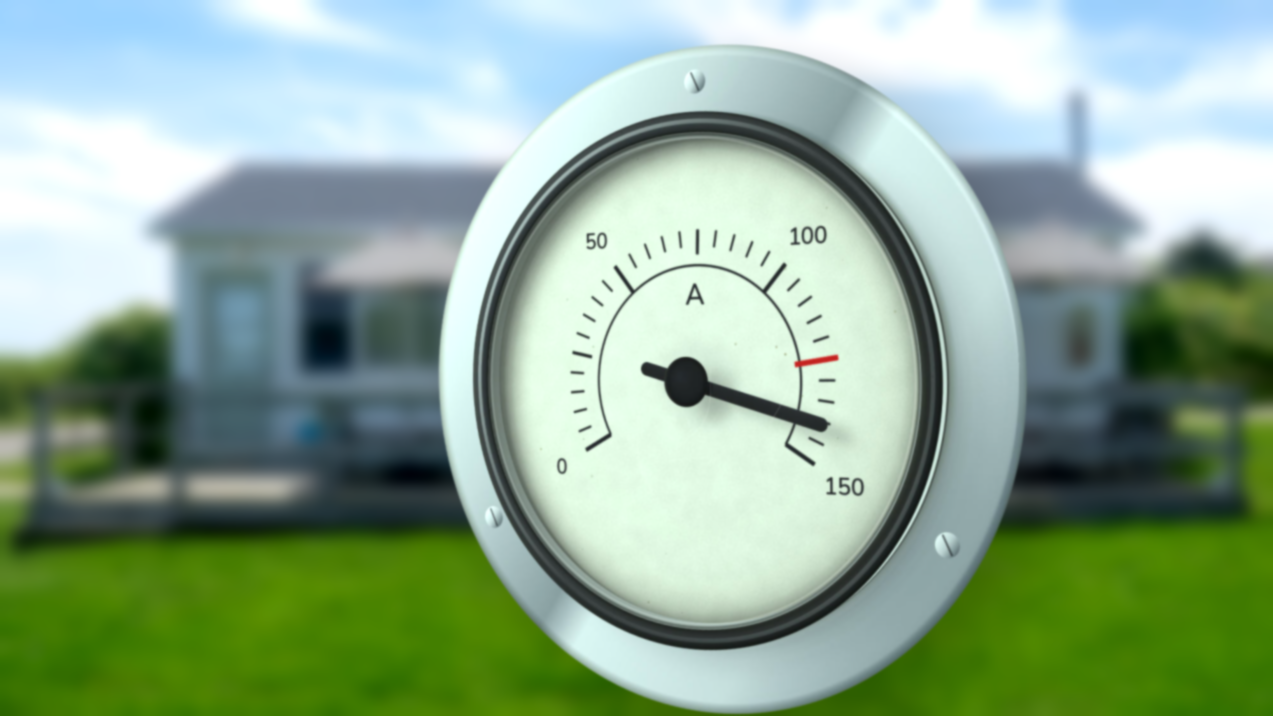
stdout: 140
